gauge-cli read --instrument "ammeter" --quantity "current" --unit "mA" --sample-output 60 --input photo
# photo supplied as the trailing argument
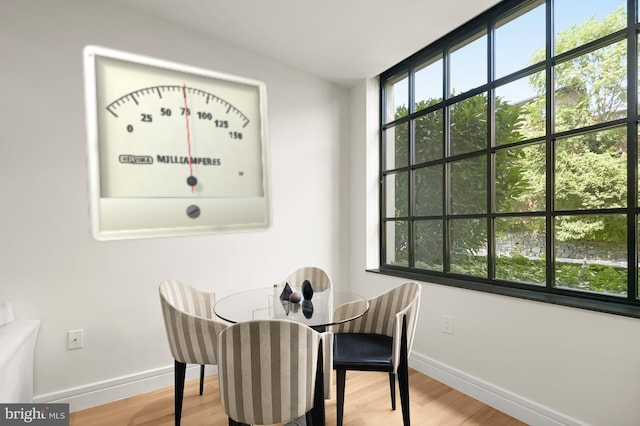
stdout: 75
